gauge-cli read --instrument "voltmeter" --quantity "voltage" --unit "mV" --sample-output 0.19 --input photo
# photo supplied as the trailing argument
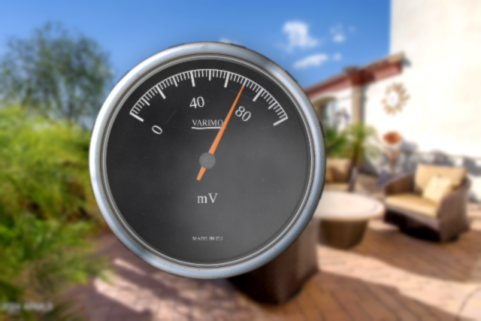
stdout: 70
